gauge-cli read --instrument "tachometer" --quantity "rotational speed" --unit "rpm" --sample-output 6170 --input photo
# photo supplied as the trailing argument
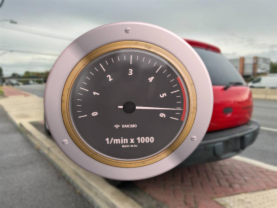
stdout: 5600
